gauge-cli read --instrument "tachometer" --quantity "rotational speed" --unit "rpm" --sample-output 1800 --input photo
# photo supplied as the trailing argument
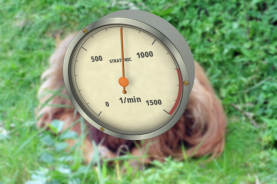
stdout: 800
